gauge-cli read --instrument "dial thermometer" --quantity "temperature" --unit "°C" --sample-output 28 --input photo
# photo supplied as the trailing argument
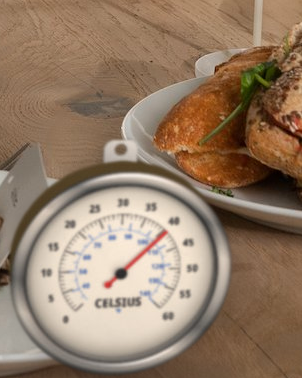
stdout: 40
